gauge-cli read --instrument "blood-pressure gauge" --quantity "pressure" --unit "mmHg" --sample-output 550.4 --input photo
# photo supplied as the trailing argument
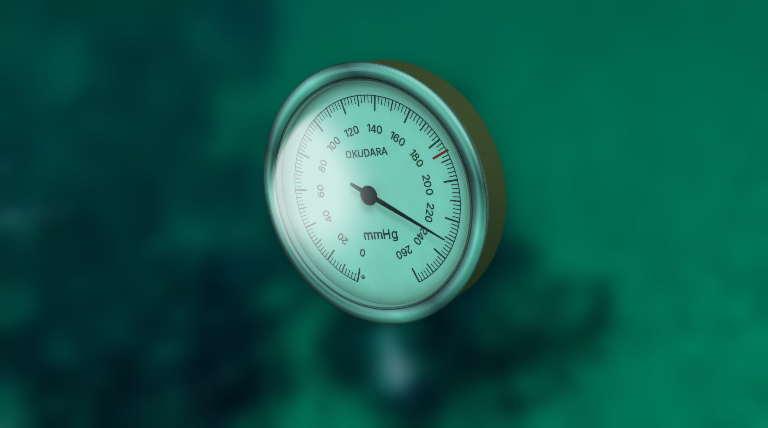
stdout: 230
